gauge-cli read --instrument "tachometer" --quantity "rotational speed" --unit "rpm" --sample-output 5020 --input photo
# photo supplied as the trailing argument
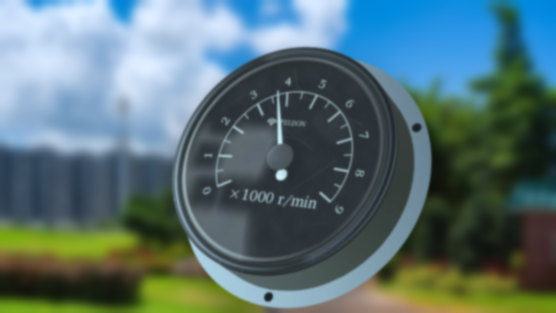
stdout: 3750
